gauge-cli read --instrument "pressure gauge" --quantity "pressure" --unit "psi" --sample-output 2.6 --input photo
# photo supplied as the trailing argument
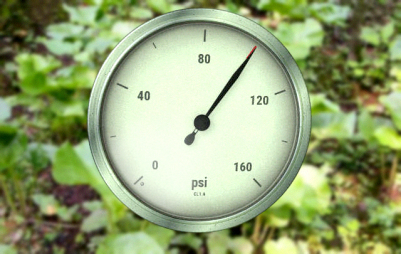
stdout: 100
